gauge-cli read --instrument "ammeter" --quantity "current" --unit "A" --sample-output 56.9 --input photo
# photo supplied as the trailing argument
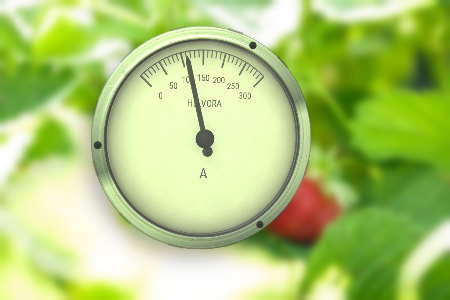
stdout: 110
